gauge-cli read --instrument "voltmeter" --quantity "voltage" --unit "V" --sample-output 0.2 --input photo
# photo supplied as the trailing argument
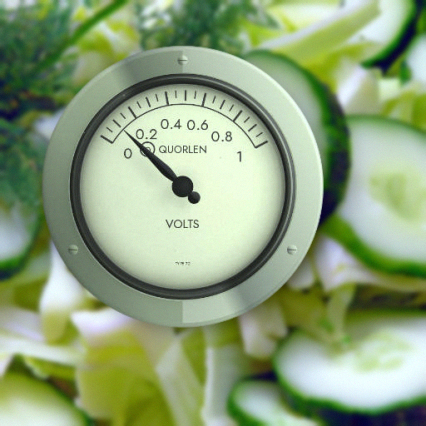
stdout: 0.1
